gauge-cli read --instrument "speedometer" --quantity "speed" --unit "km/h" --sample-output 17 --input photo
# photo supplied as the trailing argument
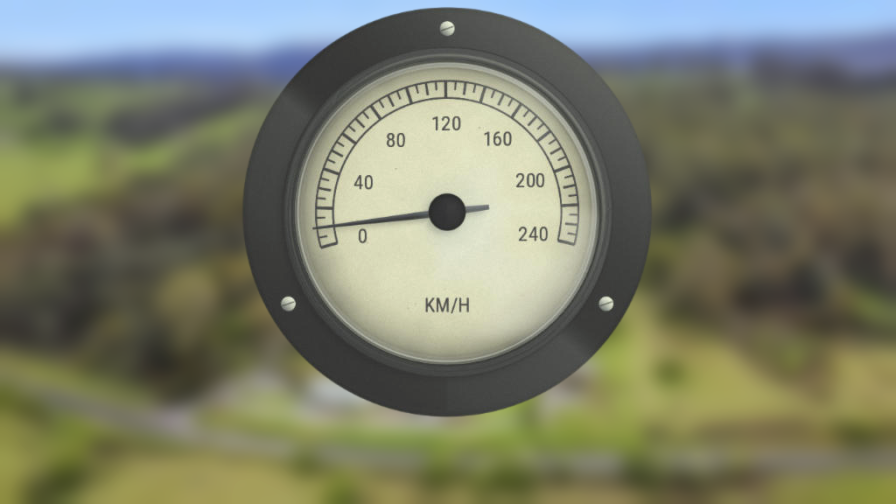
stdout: 10
